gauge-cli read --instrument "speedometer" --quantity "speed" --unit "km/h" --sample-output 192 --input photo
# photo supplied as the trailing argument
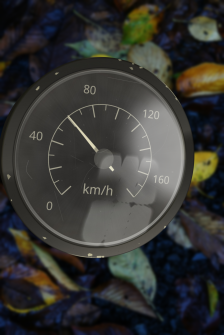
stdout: 60
